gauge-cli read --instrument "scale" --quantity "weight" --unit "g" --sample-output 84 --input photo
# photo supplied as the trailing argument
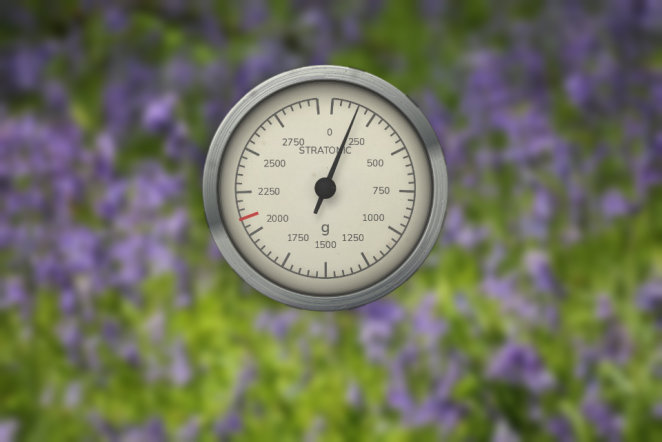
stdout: 150
